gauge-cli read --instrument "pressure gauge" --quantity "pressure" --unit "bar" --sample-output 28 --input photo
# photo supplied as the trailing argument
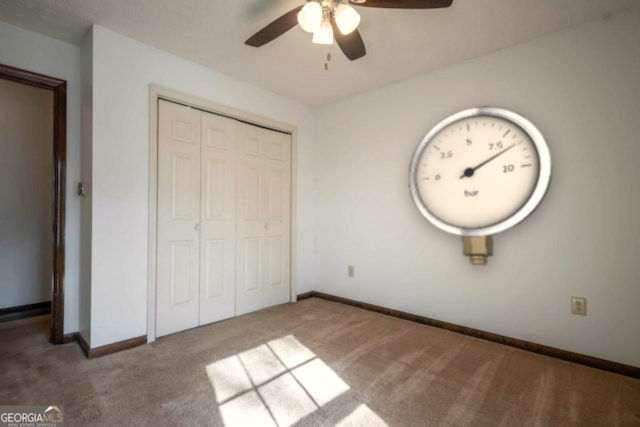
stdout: 8.5
